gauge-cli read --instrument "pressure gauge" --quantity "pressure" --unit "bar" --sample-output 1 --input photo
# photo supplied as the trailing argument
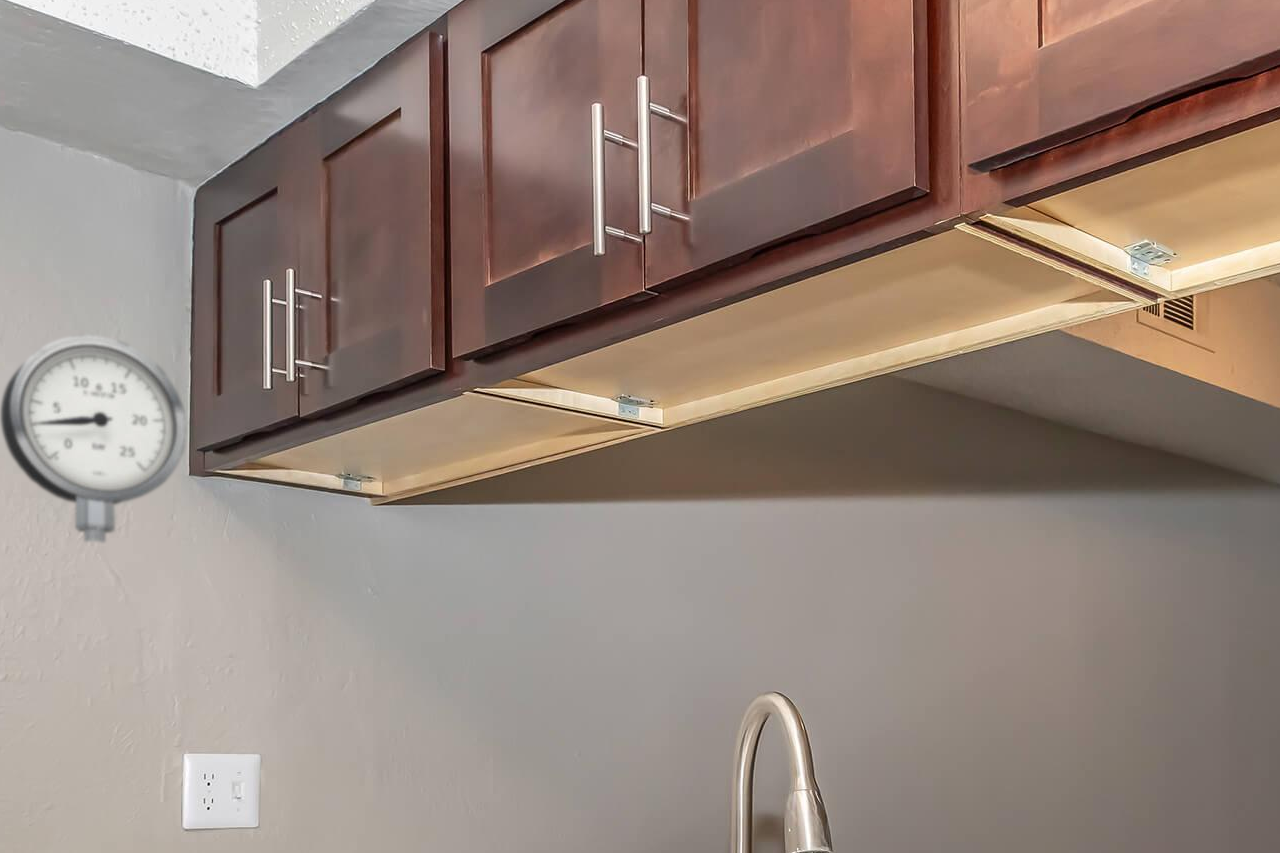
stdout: 3
